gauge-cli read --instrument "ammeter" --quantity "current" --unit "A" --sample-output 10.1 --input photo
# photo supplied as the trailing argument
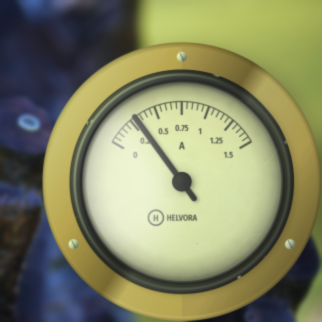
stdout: 0.3
